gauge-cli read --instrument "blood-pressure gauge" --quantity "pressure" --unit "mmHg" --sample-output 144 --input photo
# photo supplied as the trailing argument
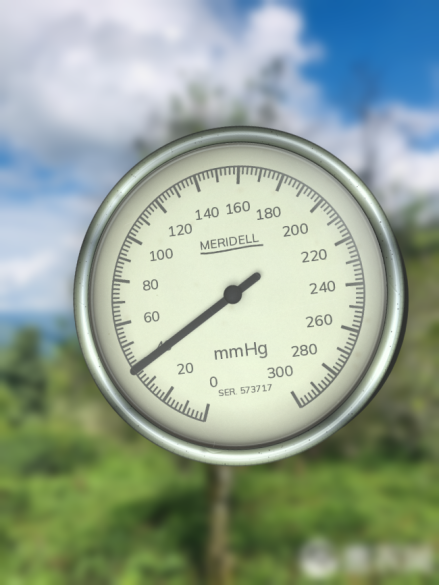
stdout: 38
